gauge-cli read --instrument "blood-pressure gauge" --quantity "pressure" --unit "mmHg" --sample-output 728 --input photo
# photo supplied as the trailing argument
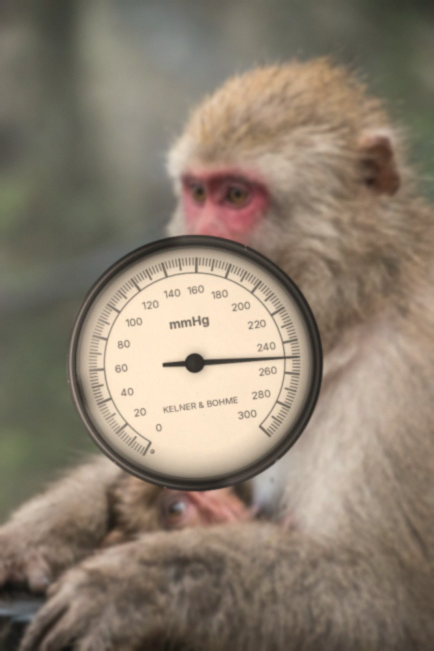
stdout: 250
